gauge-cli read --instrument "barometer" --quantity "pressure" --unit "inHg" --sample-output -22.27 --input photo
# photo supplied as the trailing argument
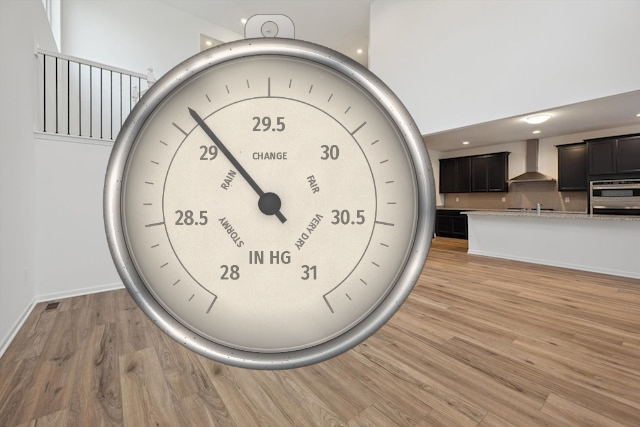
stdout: 29.1
